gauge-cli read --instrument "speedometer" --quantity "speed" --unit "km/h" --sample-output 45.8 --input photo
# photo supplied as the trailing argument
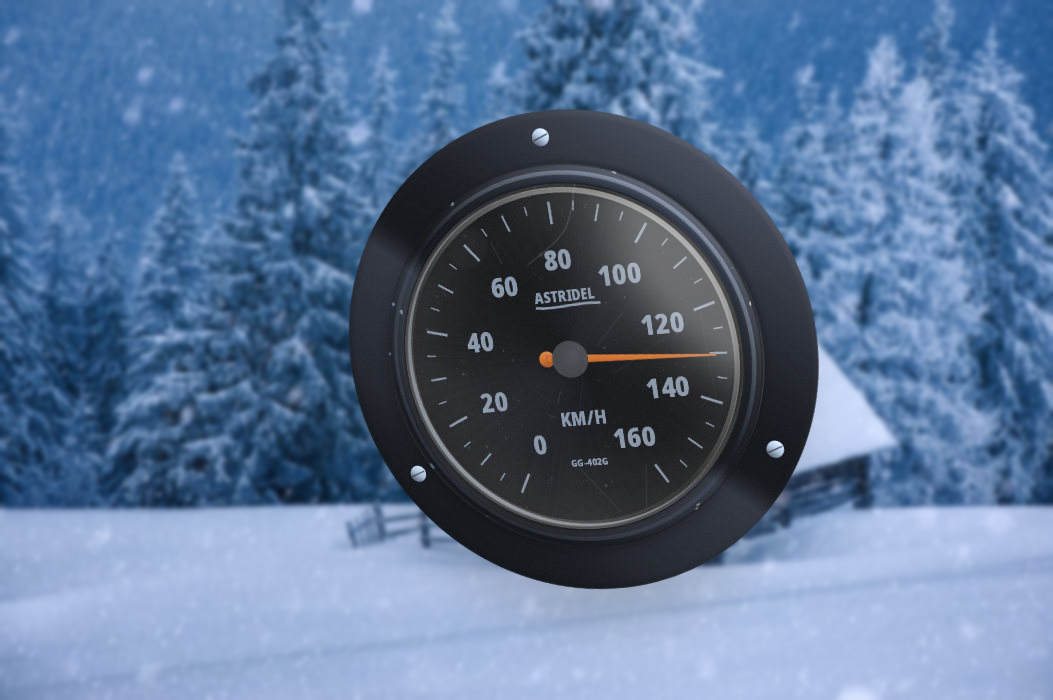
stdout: 130
